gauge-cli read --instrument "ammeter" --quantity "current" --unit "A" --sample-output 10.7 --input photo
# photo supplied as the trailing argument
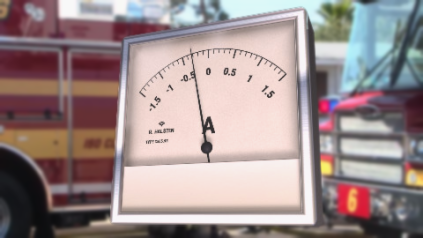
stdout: -0.3
